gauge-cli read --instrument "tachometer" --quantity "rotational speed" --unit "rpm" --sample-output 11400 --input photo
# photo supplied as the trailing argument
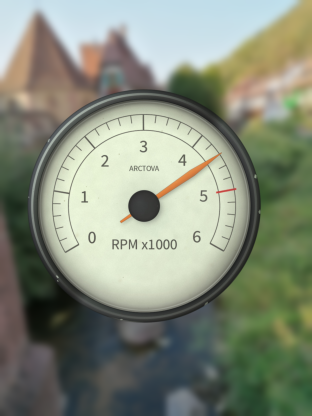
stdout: 4400
